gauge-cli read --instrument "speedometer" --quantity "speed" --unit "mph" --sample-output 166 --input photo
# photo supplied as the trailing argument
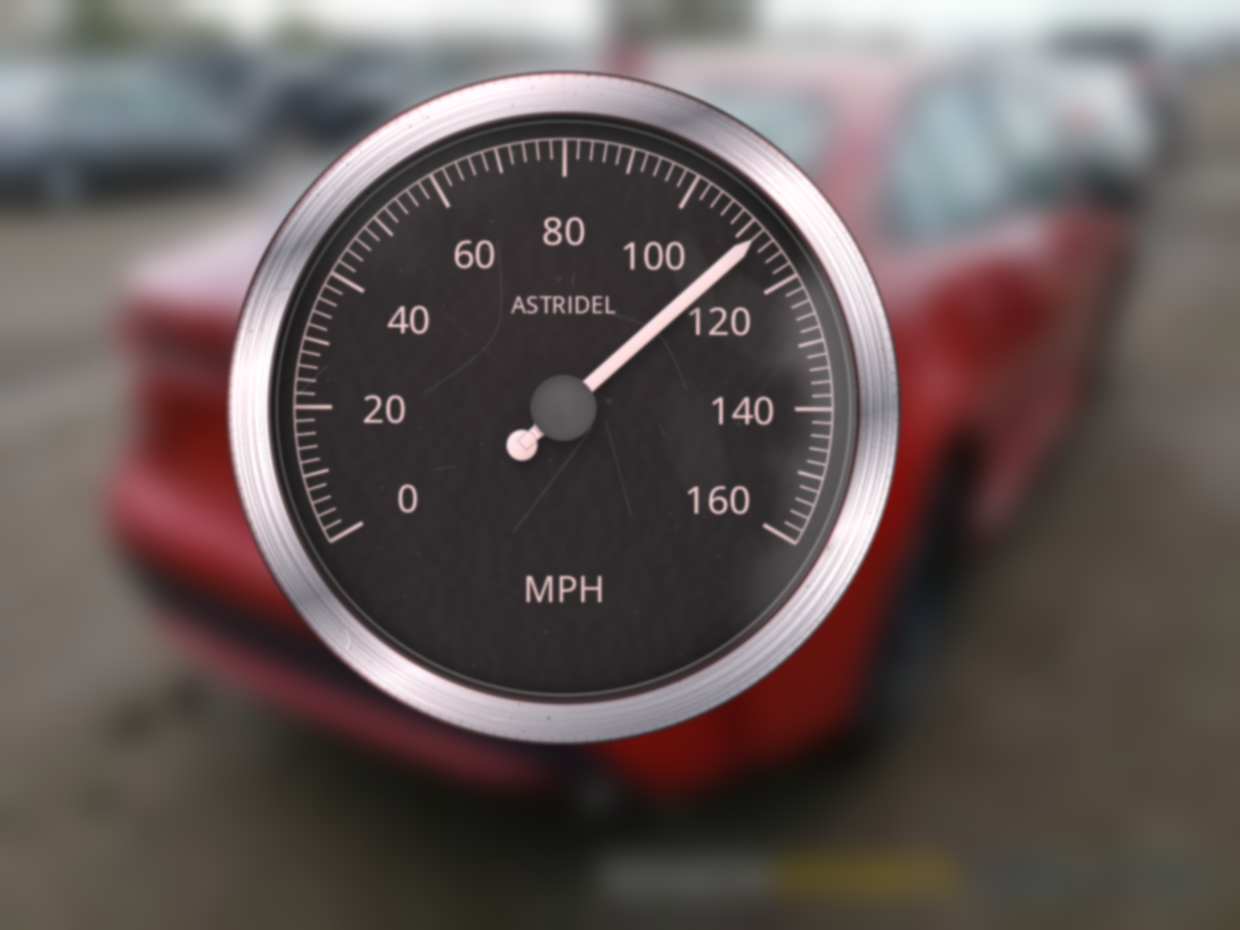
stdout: 112
